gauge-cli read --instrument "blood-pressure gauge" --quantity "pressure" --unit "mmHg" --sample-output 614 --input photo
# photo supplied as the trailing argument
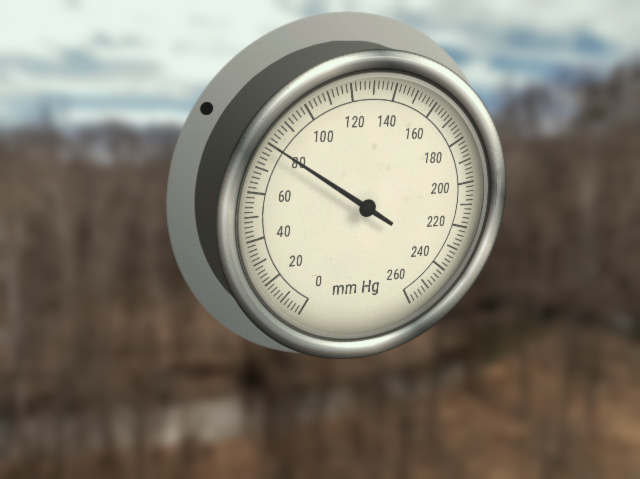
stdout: 80
